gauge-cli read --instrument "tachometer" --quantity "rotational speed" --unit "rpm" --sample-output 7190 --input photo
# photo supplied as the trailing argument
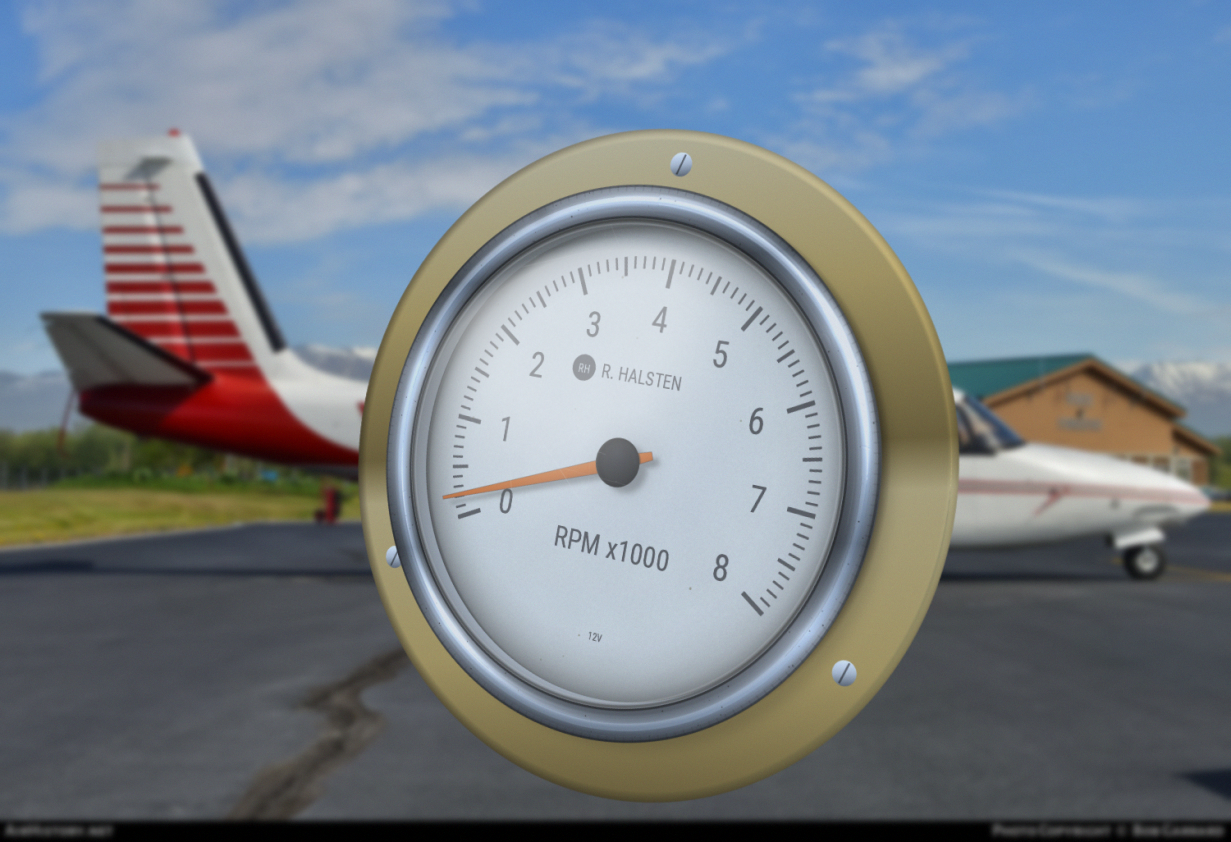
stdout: 200
